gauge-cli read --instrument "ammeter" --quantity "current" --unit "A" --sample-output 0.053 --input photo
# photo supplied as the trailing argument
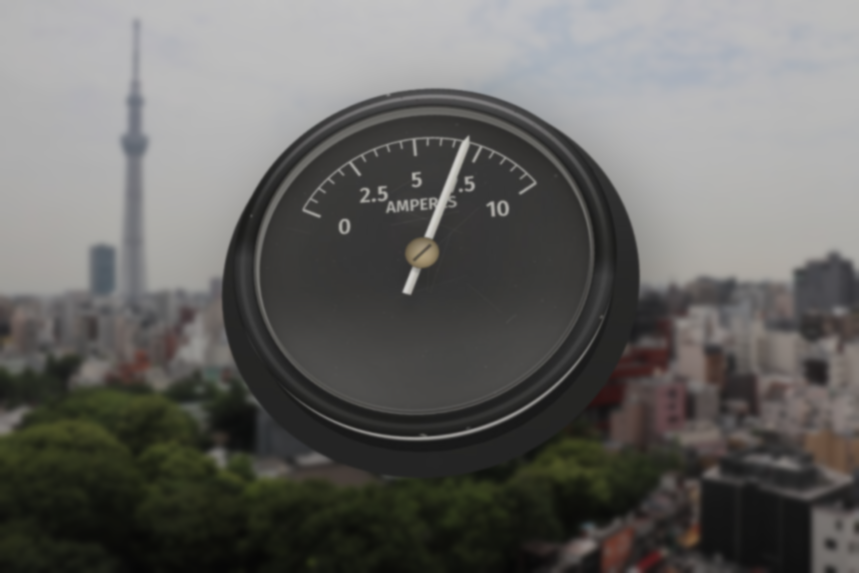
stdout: 7
